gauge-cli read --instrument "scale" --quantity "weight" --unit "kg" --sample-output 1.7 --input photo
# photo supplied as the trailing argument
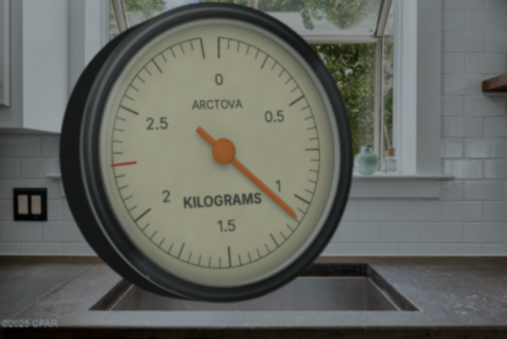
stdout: 1.1
